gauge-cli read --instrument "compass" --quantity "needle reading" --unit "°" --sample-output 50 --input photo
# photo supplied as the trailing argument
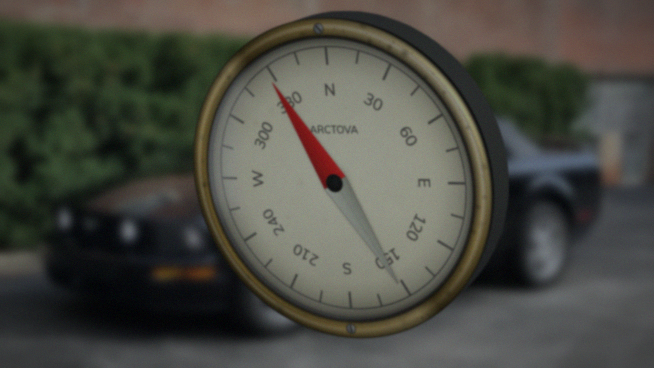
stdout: 330
